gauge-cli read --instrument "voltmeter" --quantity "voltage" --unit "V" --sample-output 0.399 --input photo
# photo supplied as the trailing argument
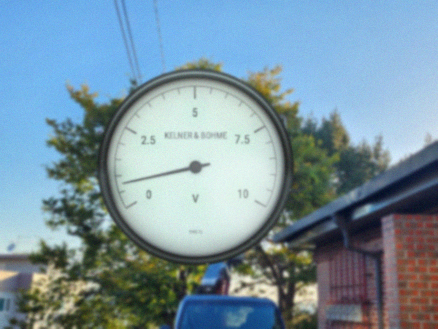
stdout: 0.75
